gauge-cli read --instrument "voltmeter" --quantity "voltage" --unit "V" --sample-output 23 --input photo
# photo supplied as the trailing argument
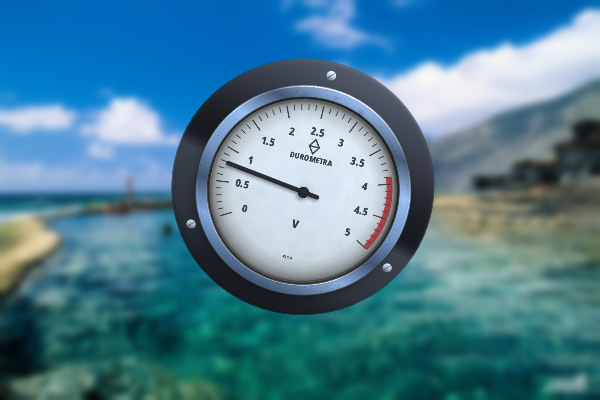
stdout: 0.8
